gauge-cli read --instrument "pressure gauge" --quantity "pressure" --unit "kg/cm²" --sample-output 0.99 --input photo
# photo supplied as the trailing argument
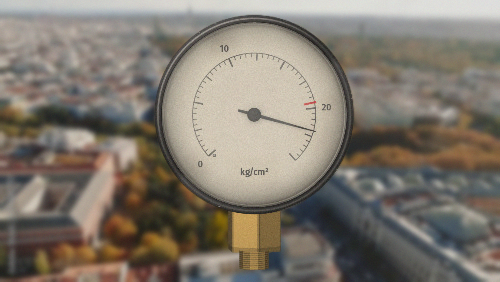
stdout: 22
